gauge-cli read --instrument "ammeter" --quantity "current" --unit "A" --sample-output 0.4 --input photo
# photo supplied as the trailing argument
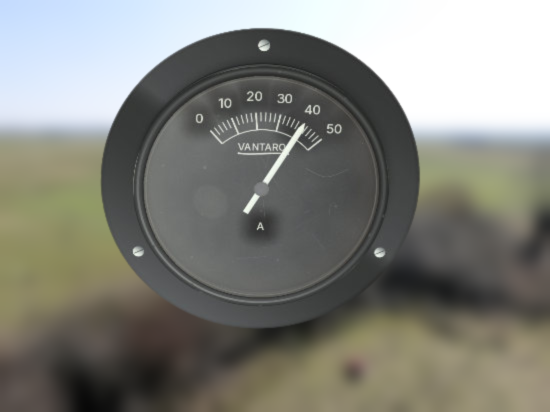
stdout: 40
